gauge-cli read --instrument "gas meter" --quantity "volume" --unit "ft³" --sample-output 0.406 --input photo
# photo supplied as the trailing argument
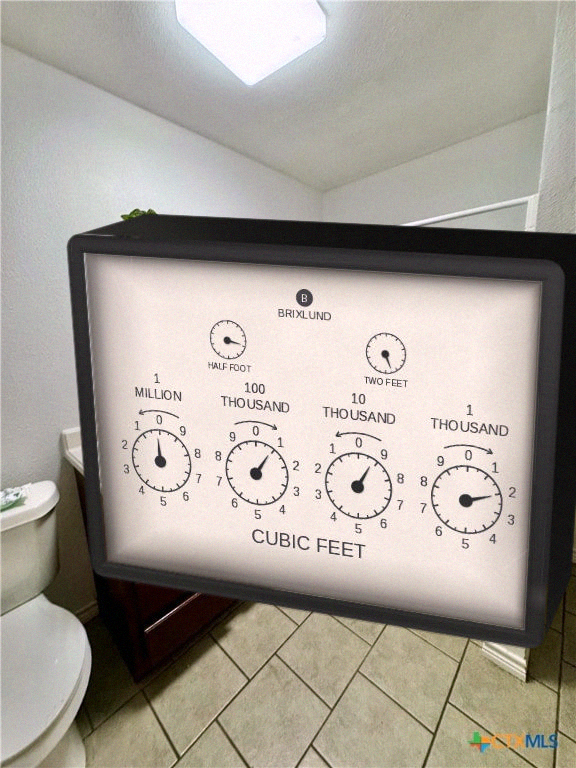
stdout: 9200
